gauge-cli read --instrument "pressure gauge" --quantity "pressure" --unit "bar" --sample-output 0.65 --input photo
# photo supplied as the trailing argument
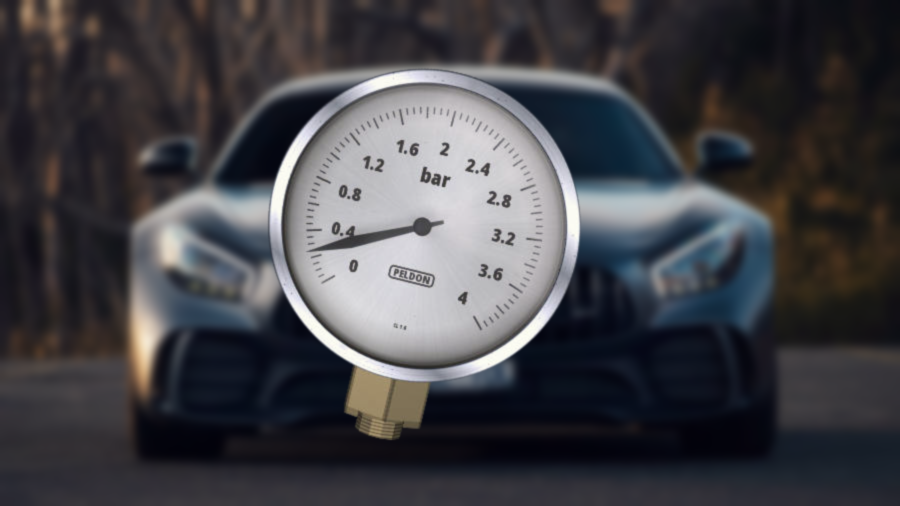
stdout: 0.25
